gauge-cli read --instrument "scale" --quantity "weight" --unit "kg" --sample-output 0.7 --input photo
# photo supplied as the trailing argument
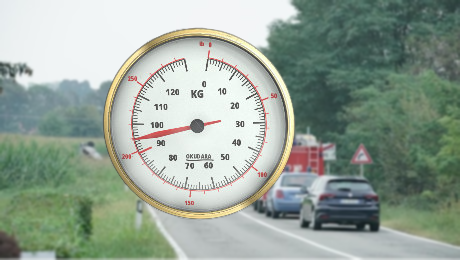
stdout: 95
